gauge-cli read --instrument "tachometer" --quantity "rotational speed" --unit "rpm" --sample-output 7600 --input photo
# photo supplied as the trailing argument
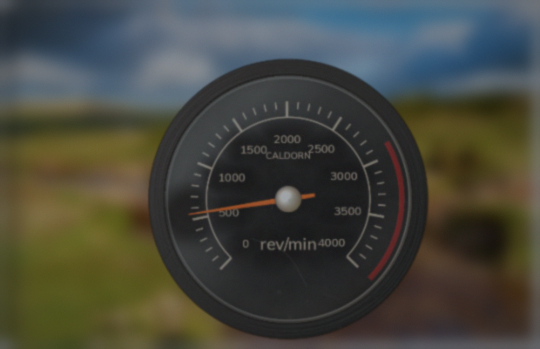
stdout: 550
